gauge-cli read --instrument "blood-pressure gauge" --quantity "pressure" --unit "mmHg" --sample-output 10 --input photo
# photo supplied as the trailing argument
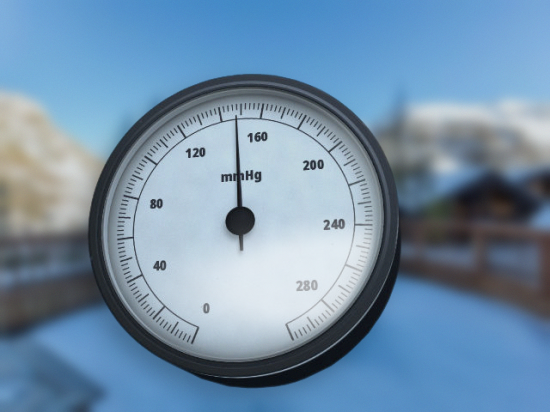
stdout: 148
